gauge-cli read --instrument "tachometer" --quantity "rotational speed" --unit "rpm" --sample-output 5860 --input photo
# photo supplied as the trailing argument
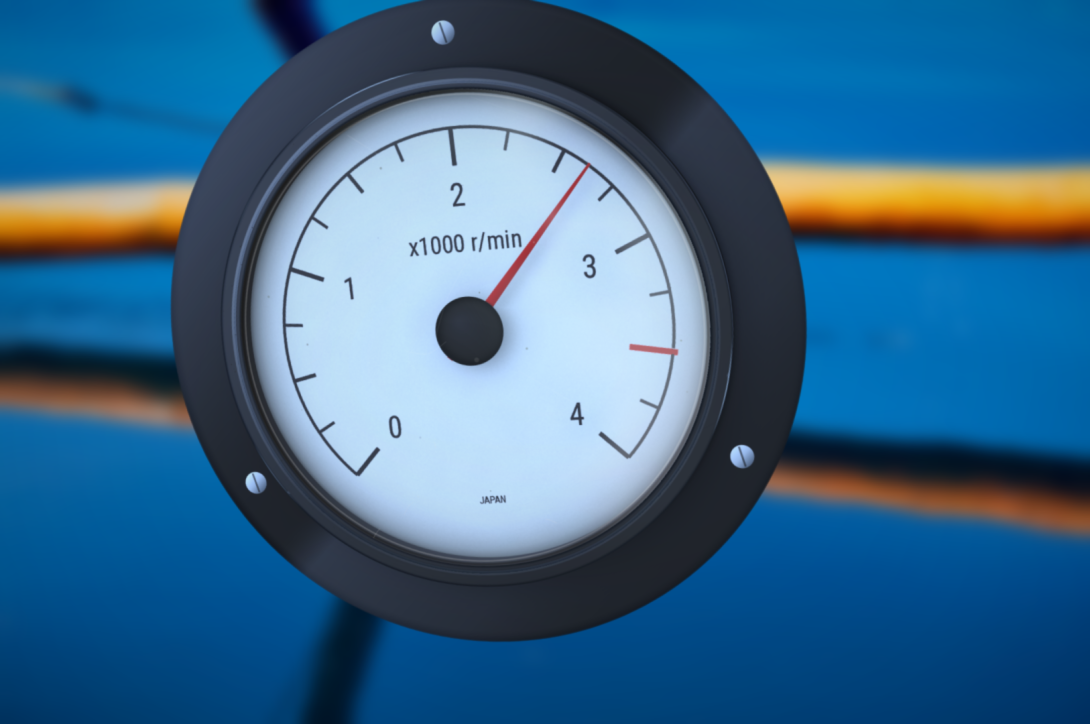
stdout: 2625
